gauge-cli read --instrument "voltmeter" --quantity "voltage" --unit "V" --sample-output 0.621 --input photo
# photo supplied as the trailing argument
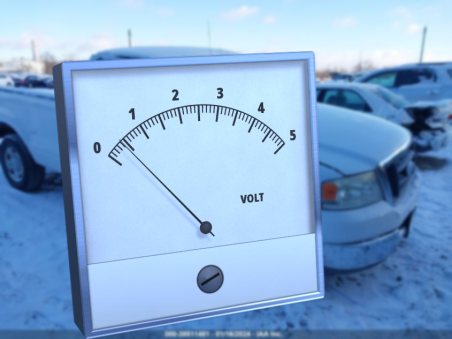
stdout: 0.4
